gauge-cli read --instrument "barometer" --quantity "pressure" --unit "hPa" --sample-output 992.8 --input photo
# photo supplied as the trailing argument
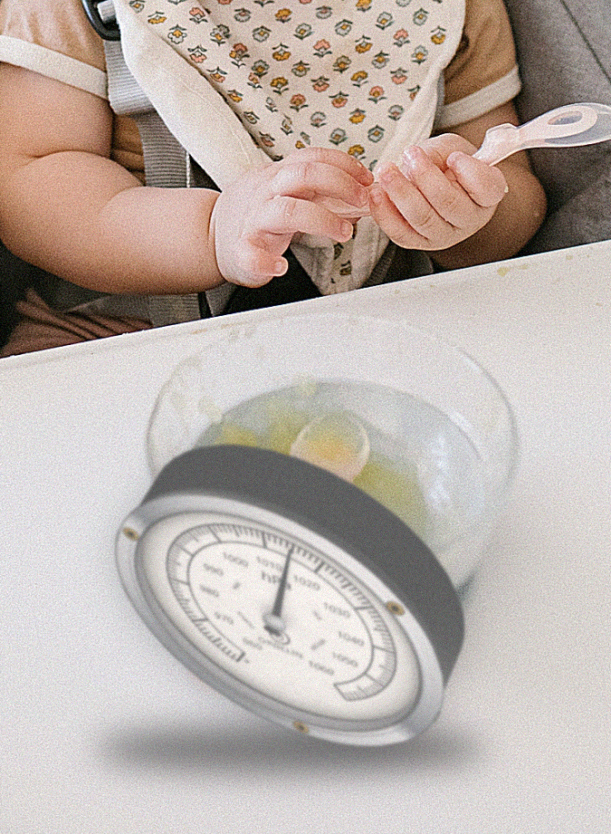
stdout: 1015
